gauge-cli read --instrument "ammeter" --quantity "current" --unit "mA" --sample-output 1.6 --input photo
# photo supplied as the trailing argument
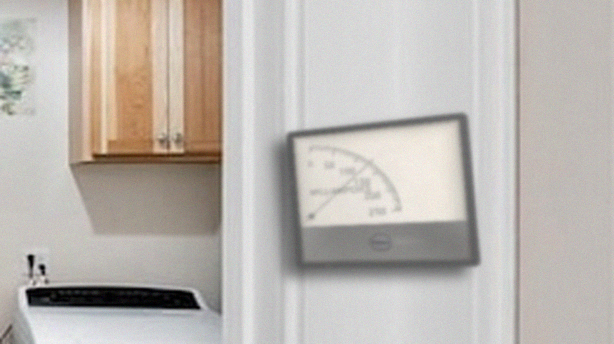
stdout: 125
